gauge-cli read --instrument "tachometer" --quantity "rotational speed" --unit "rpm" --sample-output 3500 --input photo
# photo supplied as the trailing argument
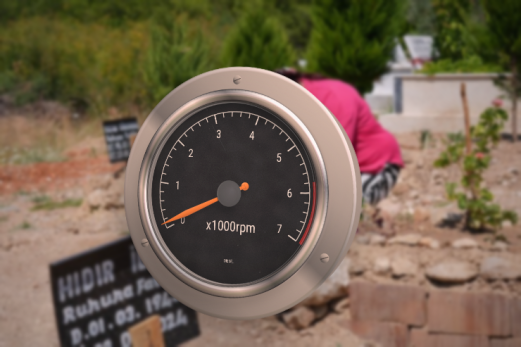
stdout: 100
